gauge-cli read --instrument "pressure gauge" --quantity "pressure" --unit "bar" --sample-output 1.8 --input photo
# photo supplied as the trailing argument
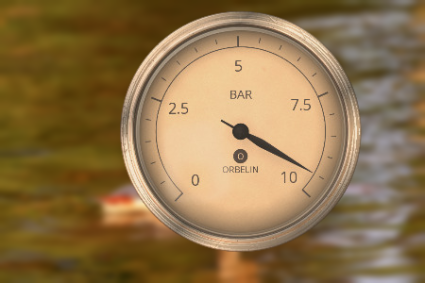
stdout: 9.5
